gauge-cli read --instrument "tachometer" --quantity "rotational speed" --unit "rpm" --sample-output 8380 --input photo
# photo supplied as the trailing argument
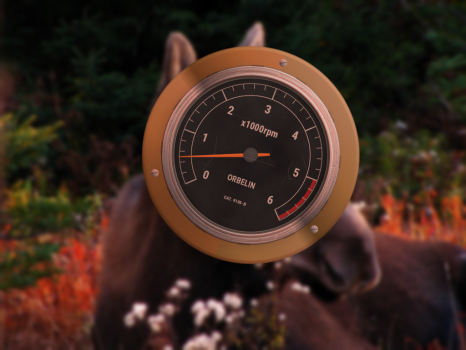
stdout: 500
